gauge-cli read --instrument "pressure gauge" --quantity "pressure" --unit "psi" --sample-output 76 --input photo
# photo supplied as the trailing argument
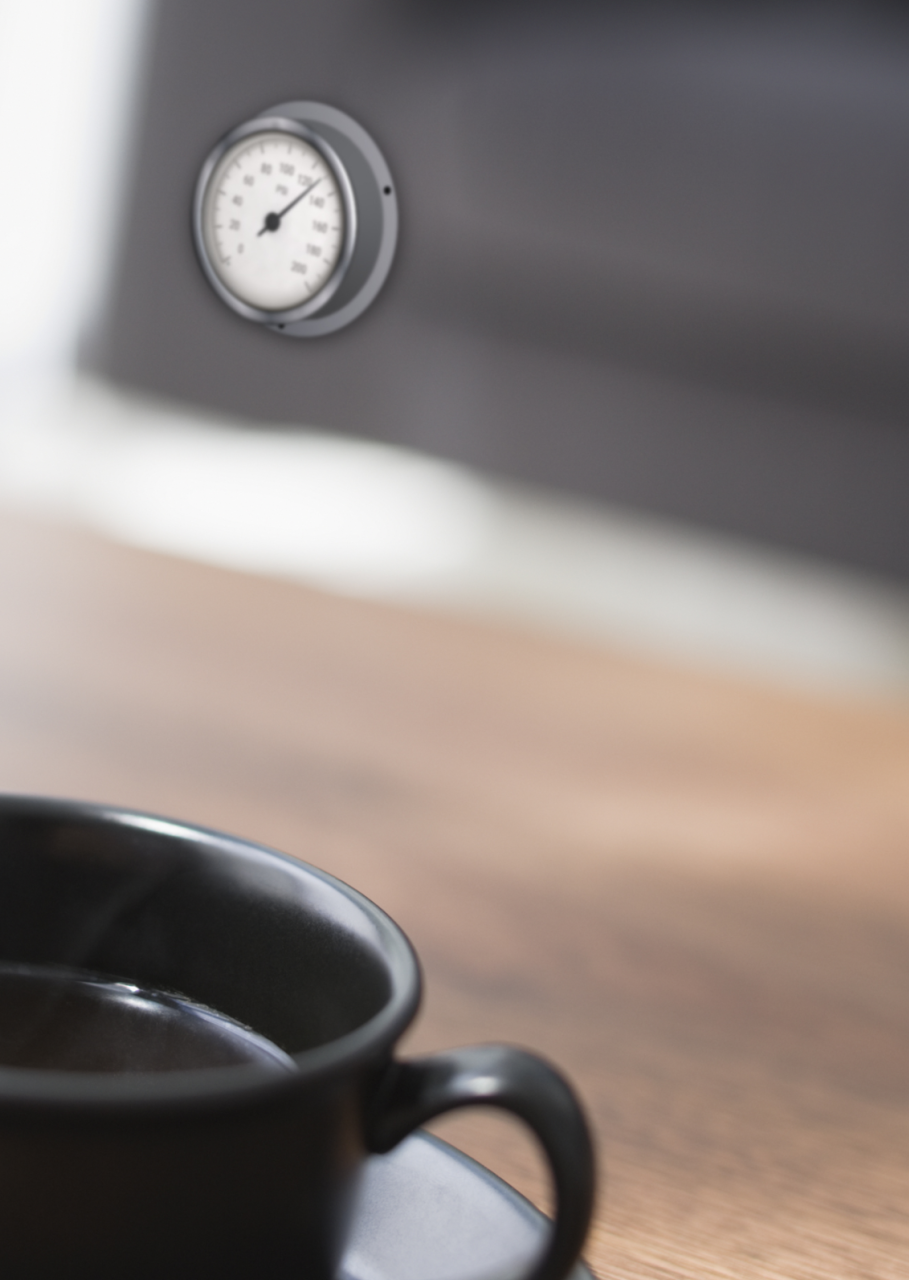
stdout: 130
